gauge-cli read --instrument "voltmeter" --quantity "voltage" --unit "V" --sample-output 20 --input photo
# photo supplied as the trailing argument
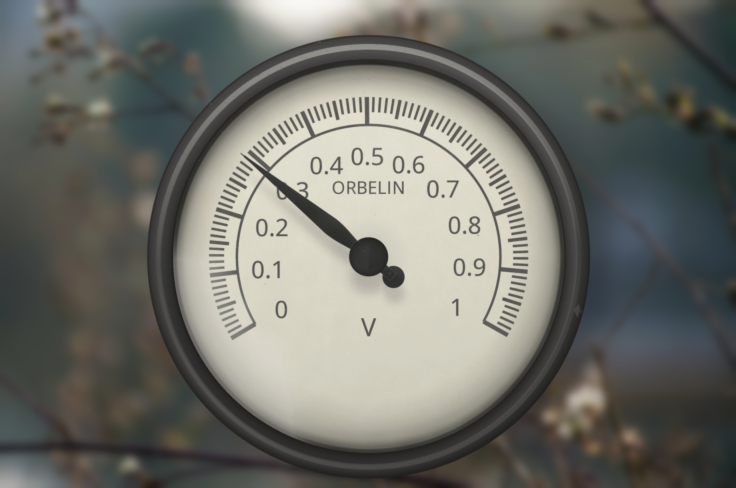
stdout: 0.29
